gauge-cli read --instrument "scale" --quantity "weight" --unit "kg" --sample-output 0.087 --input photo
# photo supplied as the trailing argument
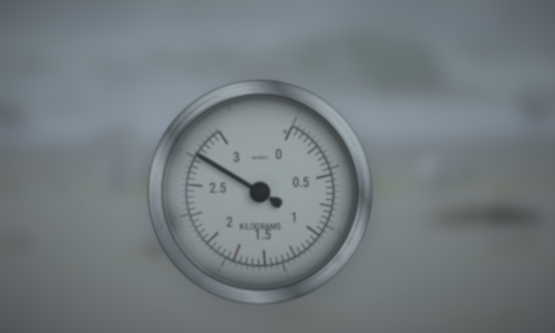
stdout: 2.75
